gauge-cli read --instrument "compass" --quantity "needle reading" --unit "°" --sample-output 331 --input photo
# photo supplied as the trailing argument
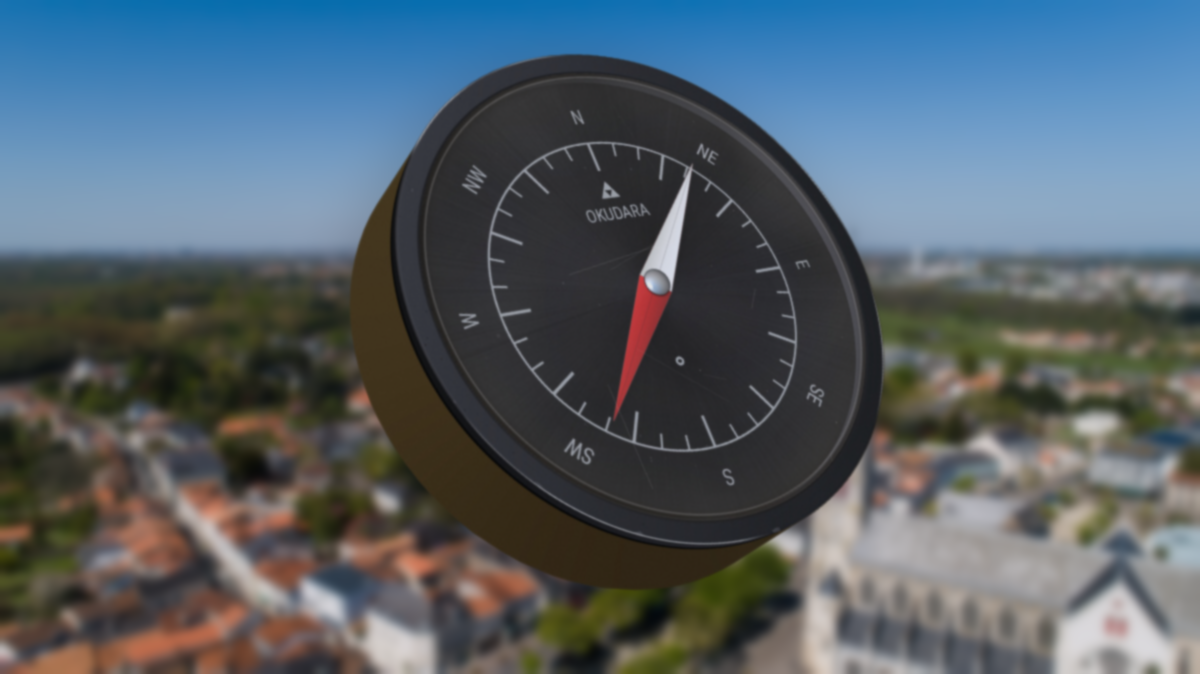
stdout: 220
